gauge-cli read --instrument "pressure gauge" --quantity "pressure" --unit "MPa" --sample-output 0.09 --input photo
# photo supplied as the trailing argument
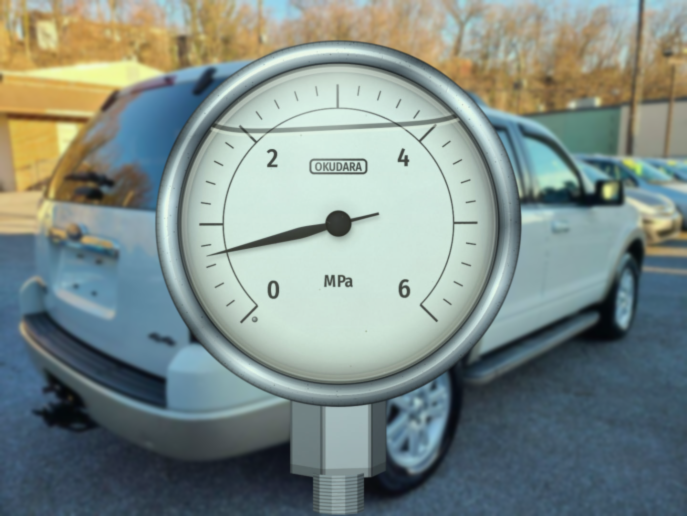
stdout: 0.7
